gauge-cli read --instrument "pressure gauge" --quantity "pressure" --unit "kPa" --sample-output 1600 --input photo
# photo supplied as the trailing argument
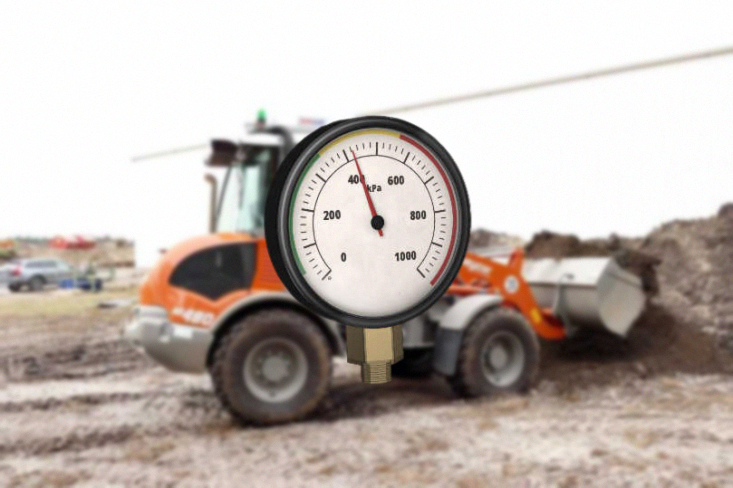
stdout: 420
